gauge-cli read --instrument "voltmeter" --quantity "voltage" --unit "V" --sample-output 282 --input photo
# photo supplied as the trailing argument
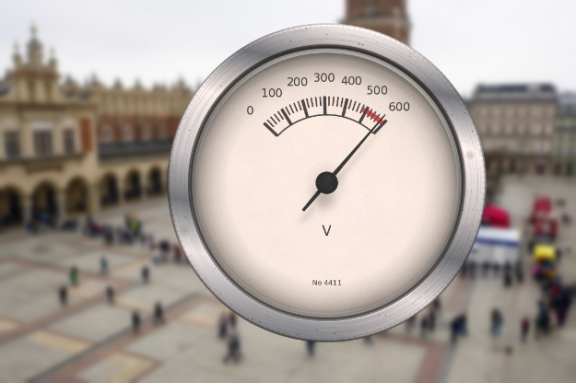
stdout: 580
